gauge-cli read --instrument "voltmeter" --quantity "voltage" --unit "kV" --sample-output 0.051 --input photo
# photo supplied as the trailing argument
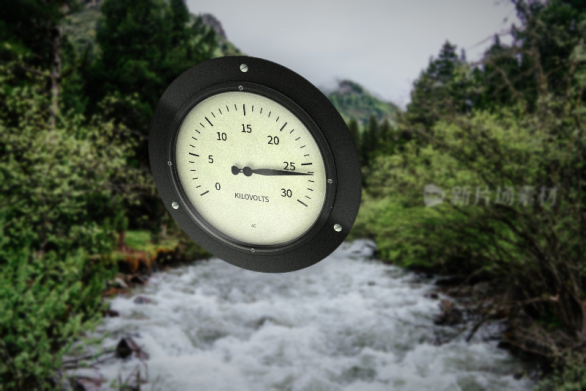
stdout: 26
